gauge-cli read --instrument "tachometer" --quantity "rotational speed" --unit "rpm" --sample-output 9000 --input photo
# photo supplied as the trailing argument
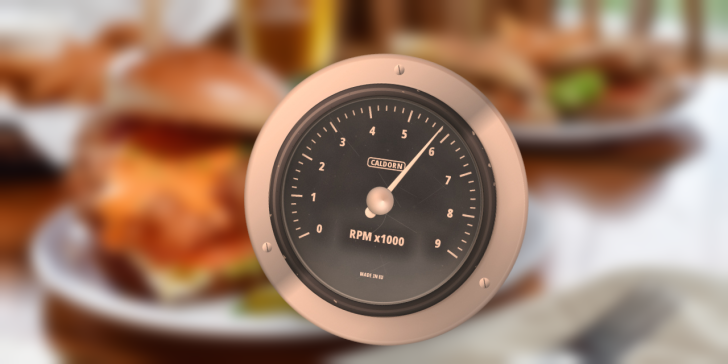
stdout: 5800
